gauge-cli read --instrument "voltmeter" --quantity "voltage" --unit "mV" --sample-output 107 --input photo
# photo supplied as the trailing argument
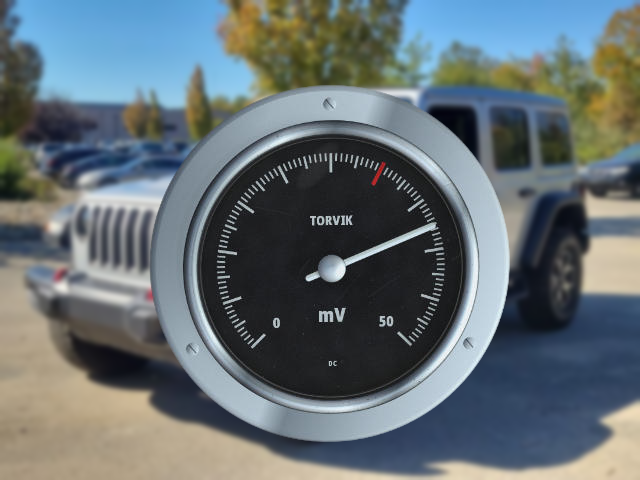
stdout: 37.5
